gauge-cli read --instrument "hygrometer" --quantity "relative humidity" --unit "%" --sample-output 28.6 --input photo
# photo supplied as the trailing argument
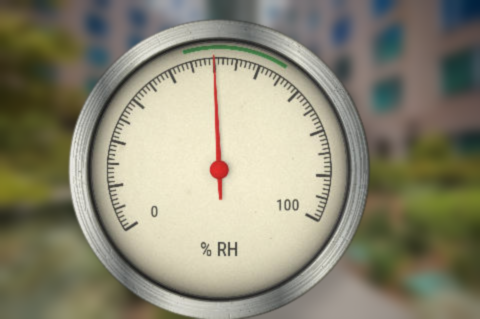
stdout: 50
